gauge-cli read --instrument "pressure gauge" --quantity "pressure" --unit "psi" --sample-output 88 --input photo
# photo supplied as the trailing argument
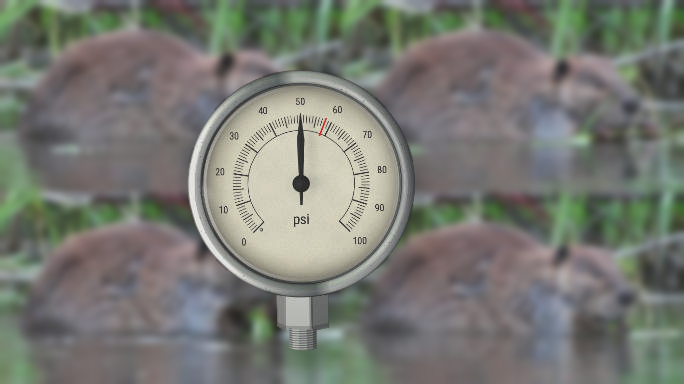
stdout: 50
